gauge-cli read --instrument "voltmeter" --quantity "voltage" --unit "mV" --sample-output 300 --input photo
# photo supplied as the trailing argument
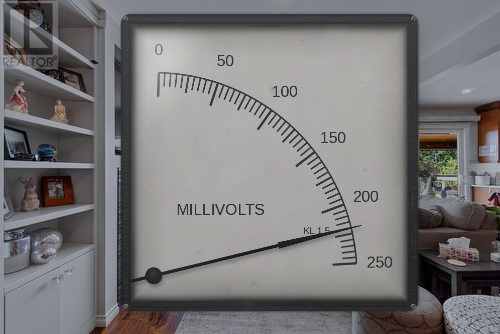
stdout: 220
